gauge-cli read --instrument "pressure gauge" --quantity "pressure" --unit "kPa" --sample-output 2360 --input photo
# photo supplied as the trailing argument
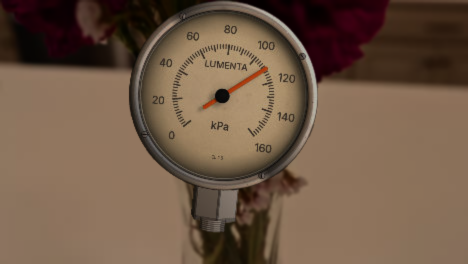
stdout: 110
